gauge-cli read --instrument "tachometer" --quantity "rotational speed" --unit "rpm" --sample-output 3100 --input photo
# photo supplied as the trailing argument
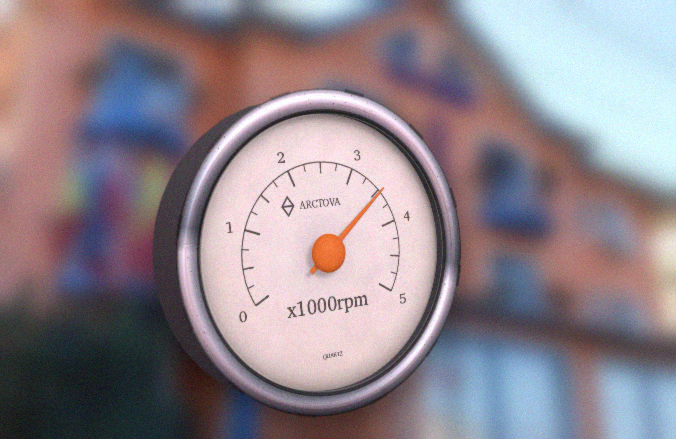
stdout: 3500
